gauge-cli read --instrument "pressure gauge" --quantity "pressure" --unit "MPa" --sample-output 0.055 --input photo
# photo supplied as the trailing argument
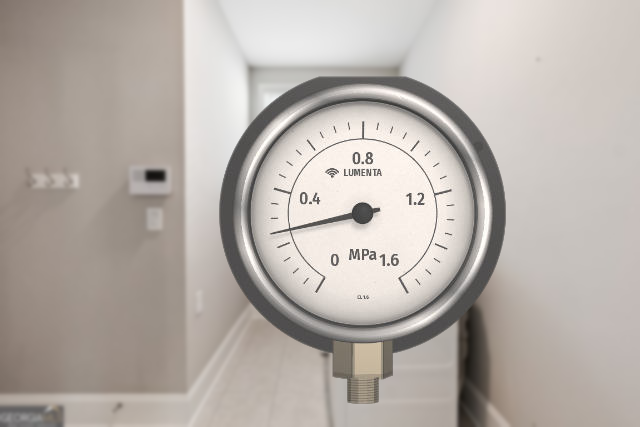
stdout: 0.25
